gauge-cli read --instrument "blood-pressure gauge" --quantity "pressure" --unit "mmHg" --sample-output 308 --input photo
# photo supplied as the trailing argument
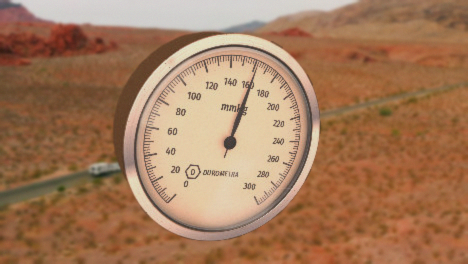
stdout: 160
